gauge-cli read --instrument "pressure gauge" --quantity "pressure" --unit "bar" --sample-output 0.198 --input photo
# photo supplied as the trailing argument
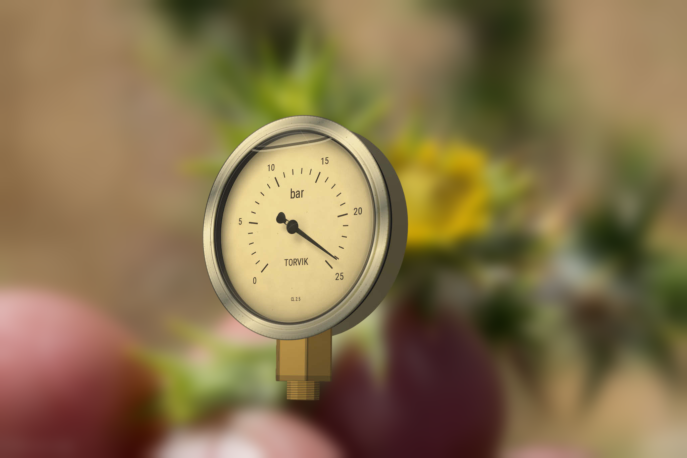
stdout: 24
